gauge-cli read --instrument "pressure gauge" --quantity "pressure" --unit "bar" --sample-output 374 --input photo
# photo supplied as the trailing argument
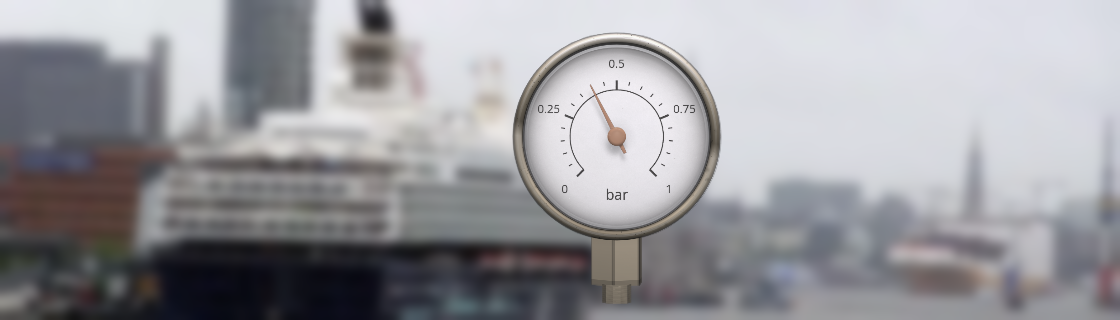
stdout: 0.4
